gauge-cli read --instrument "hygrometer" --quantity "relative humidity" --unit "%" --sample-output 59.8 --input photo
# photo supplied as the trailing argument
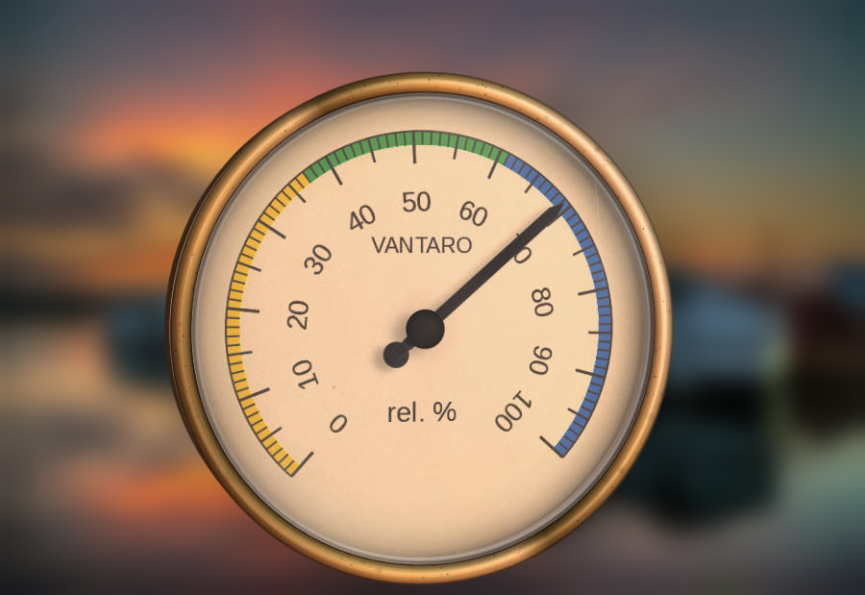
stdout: 69
